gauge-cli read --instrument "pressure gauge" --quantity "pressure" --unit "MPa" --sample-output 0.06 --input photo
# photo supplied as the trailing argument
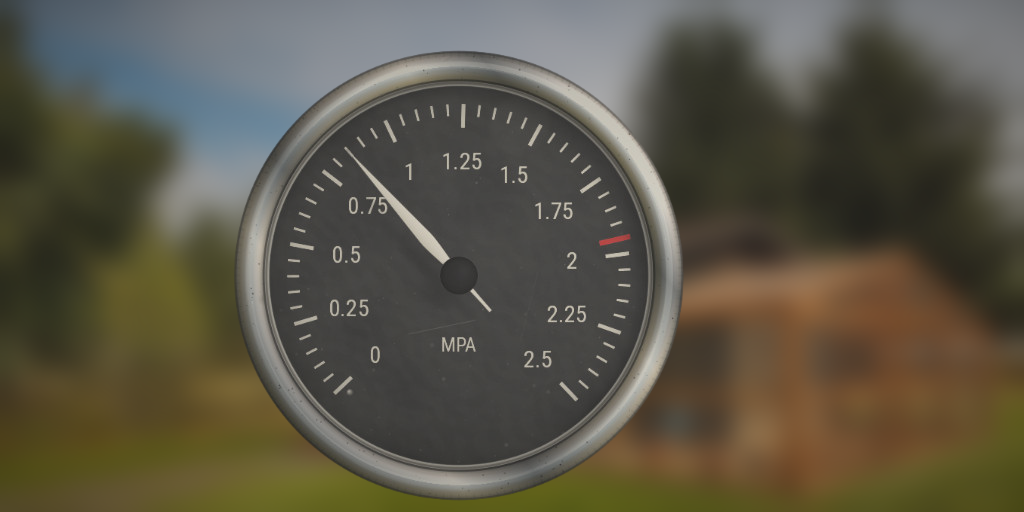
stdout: 0.85
